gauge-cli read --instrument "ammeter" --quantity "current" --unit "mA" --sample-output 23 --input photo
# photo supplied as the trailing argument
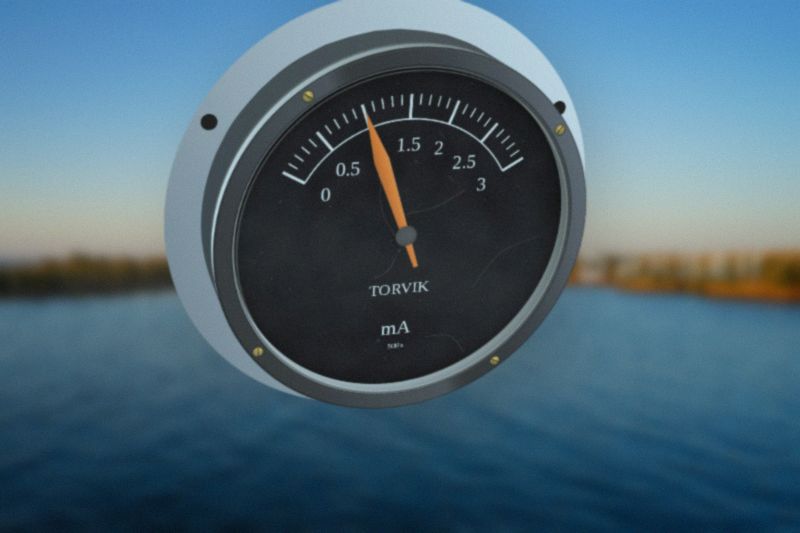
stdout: 1
